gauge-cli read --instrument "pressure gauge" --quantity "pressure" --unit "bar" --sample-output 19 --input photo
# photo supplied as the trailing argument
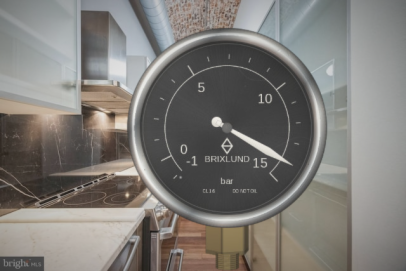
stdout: 14
